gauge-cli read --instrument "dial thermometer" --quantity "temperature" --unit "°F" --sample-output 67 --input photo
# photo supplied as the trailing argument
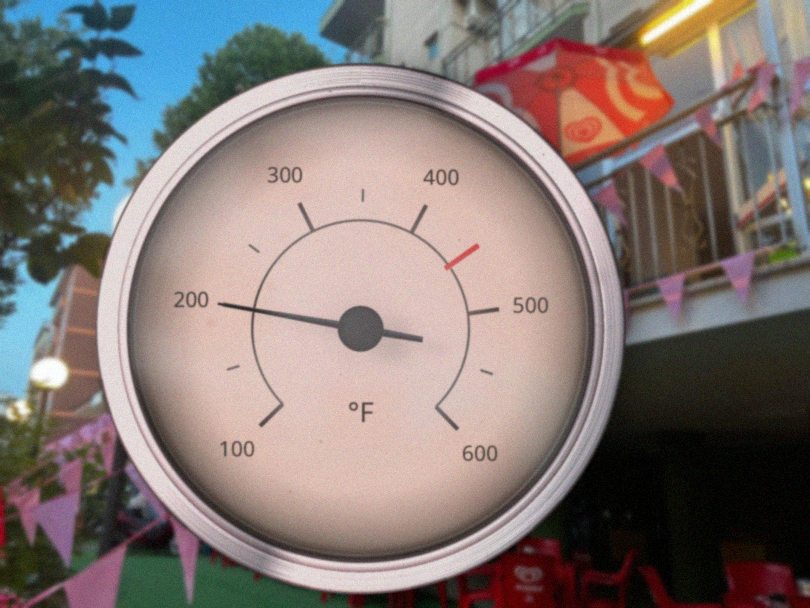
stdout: 200
